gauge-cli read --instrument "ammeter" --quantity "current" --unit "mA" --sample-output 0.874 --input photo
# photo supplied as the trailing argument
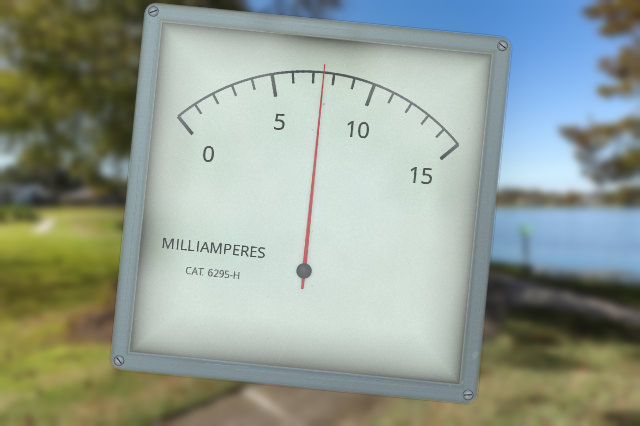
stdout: 7.5
